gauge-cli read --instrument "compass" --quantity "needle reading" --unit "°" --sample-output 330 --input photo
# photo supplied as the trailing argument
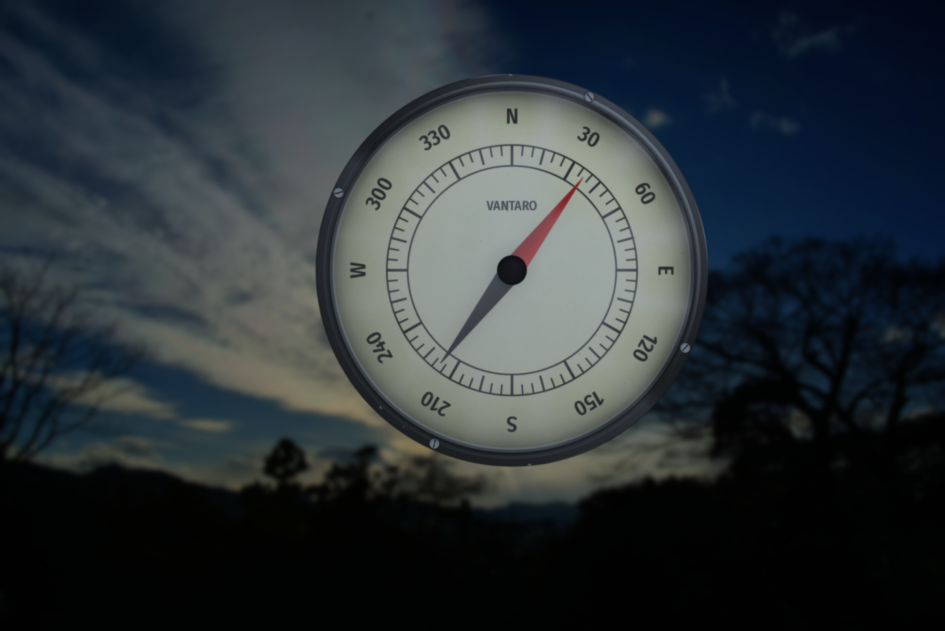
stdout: 37.5
